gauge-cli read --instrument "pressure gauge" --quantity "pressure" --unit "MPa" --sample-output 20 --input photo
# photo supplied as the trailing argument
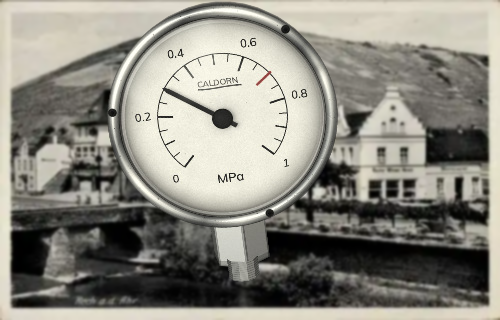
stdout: 0.3
